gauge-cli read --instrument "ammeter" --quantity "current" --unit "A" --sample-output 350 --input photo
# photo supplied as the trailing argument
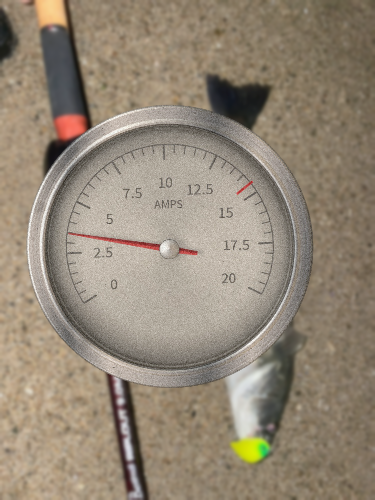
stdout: 3.5
